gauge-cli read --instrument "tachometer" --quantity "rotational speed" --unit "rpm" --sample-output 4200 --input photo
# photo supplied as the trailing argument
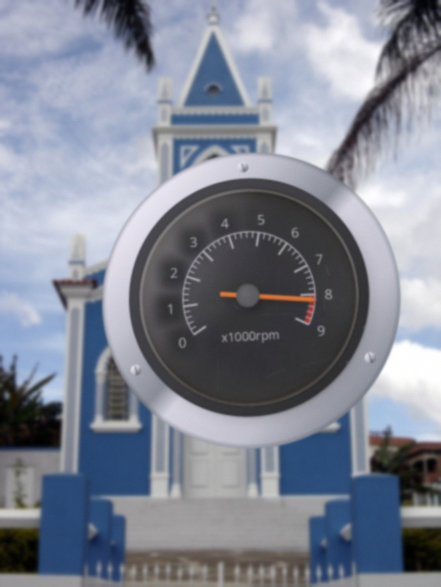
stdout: 8200
